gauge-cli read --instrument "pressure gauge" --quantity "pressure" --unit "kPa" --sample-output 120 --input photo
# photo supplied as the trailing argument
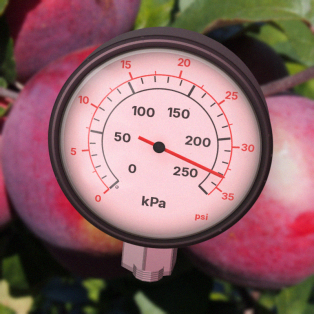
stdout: 230
